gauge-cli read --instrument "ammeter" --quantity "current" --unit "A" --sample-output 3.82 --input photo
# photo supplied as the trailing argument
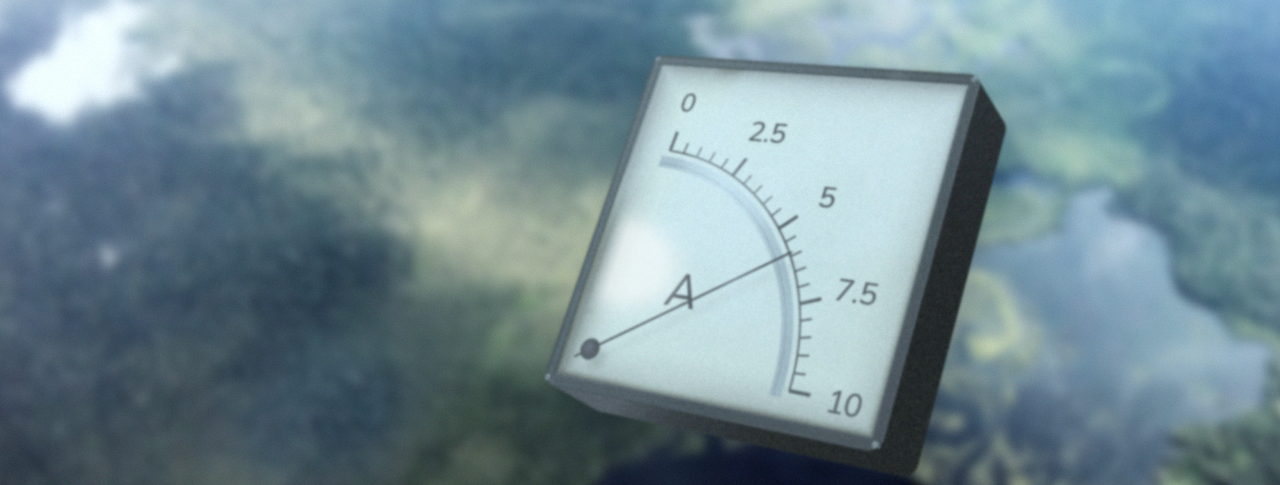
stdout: 6
